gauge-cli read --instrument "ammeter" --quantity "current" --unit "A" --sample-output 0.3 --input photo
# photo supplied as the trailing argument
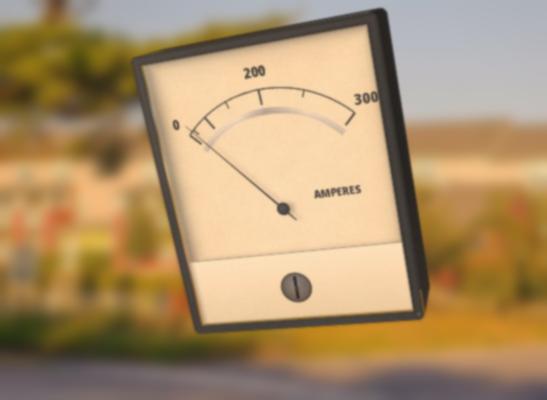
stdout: 50
